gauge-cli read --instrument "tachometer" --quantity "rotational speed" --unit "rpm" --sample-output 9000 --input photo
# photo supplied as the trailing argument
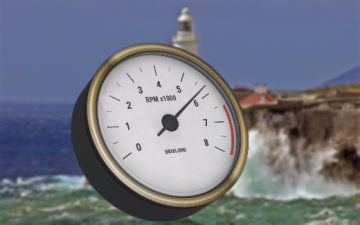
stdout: 5750
